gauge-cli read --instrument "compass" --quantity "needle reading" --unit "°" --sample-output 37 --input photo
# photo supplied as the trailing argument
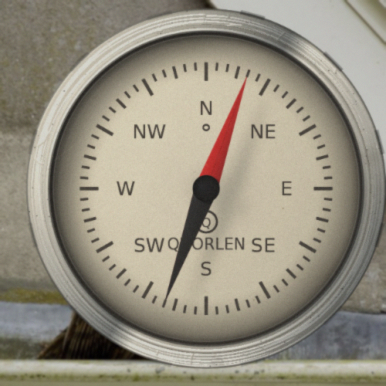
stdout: 20
